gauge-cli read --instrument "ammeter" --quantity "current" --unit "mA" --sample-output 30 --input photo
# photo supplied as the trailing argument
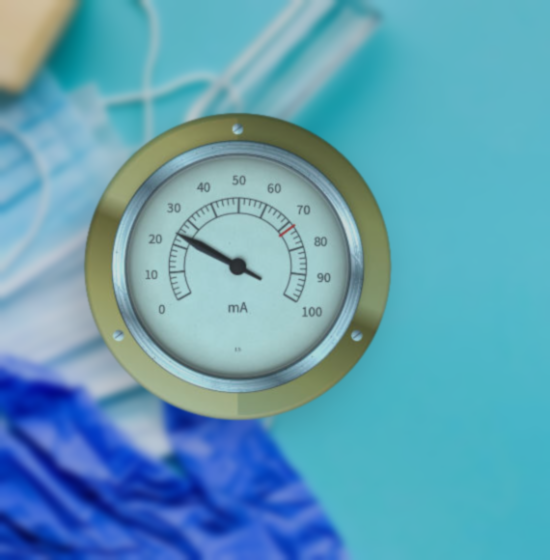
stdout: 24
